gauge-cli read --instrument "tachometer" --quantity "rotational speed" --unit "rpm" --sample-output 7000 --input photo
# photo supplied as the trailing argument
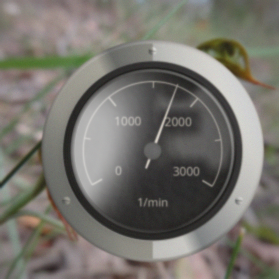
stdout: 1750
